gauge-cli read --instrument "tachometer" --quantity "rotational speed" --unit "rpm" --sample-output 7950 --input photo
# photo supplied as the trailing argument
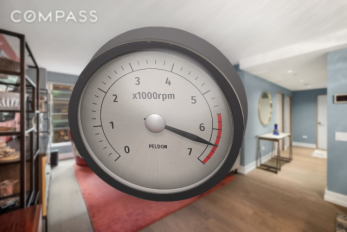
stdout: 6400
